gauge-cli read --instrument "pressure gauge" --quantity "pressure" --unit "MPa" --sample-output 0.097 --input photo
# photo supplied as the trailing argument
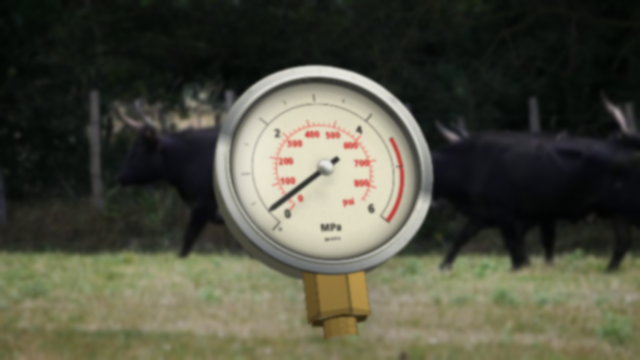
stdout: 0.25
